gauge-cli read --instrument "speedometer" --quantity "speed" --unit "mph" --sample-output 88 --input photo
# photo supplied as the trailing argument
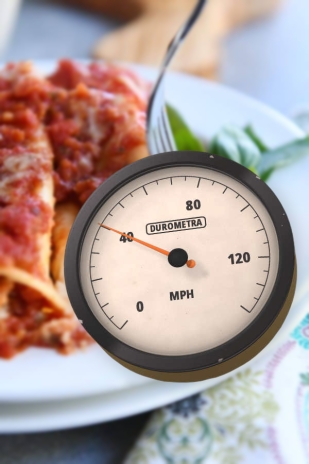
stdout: 40
